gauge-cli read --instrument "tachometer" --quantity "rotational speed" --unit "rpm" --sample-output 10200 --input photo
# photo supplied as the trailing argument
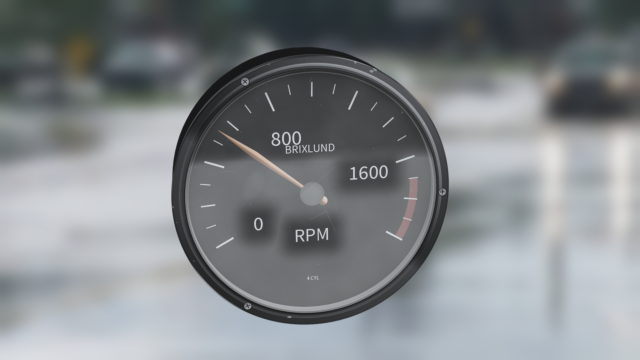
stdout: 550
